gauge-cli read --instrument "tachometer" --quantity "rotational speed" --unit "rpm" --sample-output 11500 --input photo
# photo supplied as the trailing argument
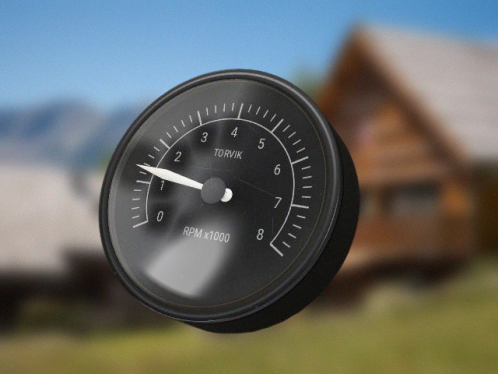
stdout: 1300
